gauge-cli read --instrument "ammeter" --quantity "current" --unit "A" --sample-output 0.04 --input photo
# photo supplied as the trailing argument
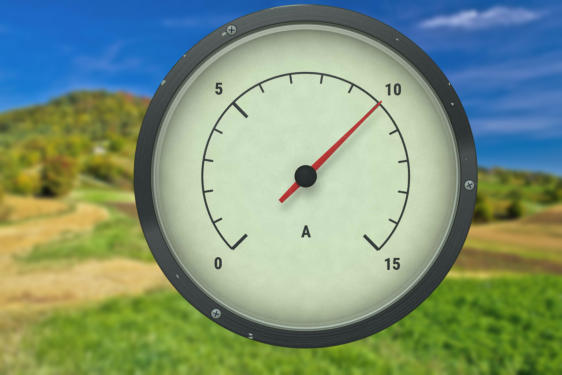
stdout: 10
